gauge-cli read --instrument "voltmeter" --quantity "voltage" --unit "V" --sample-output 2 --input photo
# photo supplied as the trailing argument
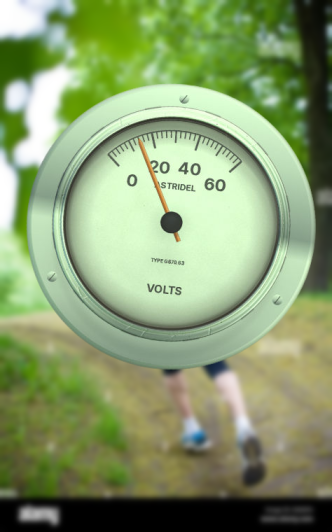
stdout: 14
